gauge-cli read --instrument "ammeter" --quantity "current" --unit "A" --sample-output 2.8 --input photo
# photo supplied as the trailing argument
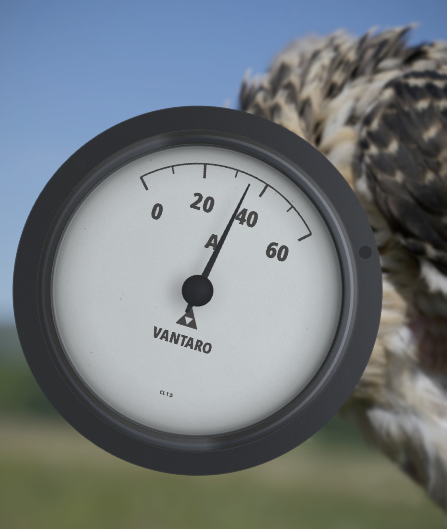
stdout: 35
